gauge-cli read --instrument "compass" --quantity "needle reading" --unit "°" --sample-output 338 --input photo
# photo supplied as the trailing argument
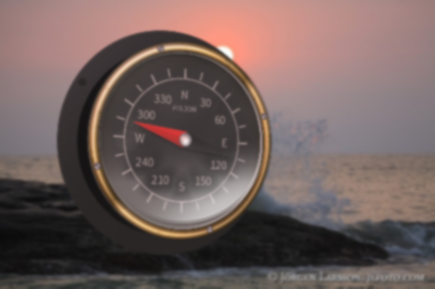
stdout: 285
